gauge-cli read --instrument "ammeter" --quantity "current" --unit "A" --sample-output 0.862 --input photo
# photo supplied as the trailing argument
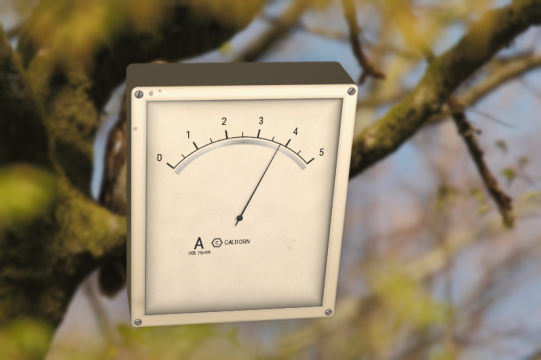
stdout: 3.75
